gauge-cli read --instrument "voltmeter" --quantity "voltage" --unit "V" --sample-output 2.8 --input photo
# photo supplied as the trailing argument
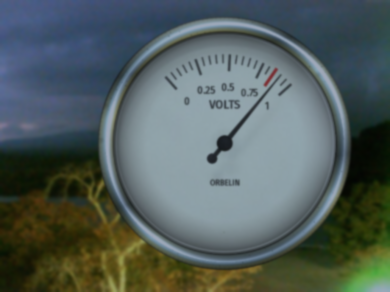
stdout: 0.9
